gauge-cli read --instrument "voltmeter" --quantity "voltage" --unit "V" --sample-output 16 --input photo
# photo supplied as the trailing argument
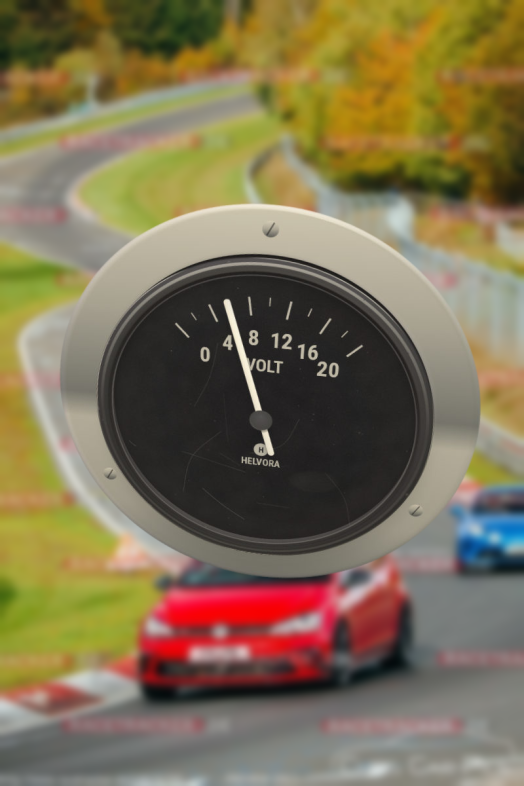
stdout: 6
